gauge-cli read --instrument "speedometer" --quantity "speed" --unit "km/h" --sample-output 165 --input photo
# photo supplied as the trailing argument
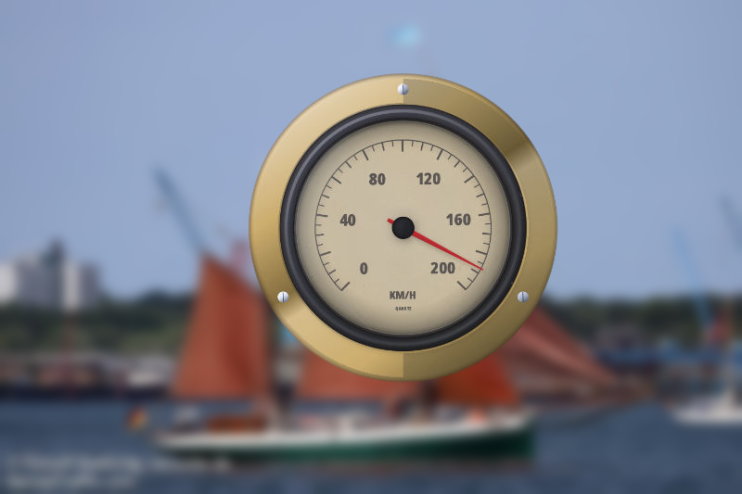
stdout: 187.5
